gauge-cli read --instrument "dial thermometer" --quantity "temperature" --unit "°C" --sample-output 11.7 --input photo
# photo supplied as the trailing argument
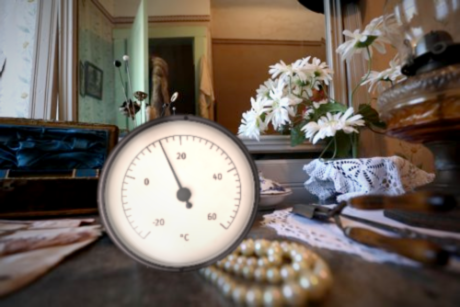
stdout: 14
